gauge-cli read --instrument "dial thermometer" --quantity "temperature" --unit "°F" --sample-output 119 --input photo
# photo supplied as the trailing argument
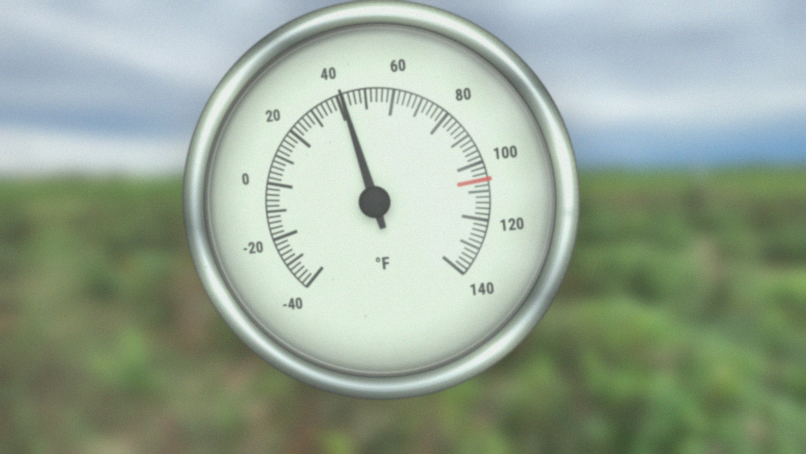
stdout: 42
